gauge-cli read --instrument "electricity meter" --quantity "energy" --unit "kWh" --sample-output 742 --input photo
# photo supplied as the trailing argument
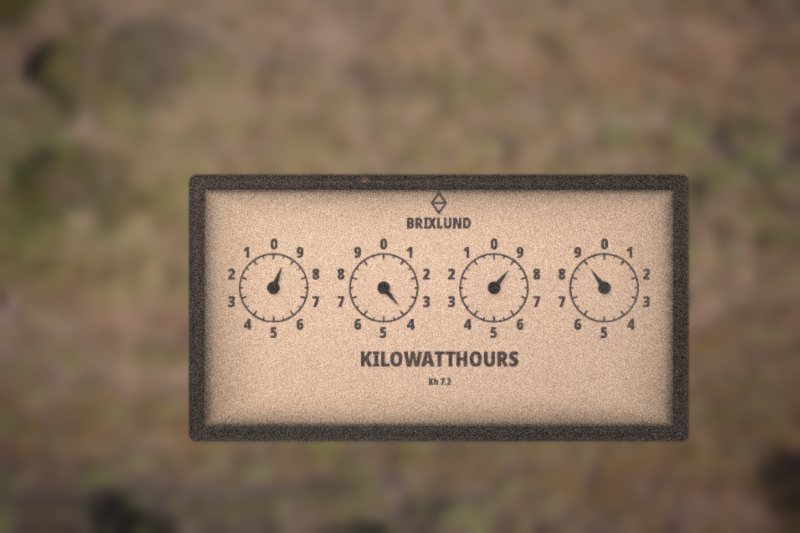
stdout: 9389
